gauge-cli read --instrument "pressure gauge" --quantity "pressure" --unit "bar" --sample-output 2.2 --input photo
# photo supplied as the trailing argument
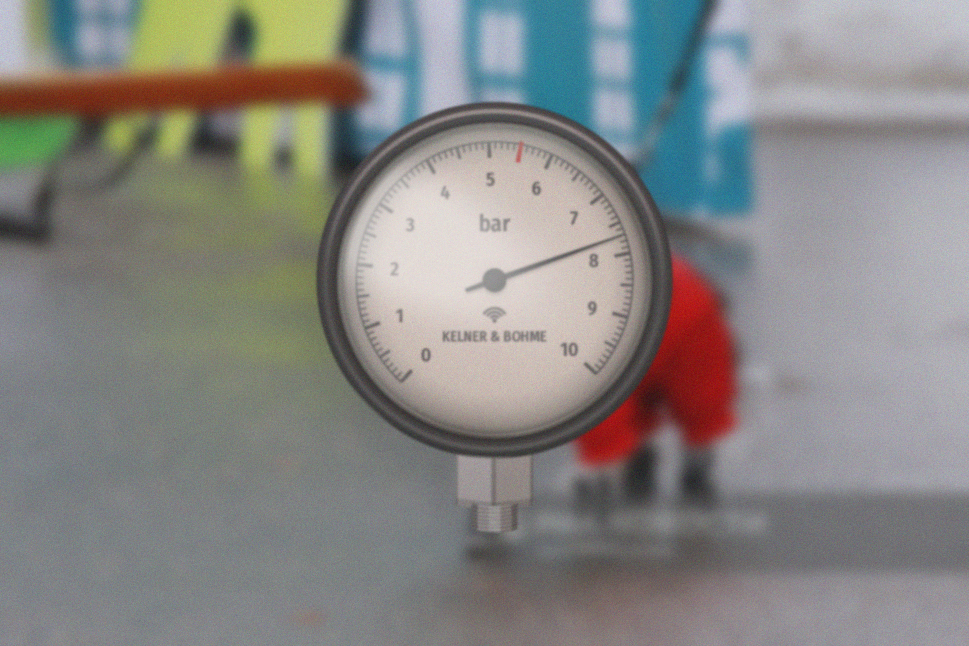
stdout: 7.7
